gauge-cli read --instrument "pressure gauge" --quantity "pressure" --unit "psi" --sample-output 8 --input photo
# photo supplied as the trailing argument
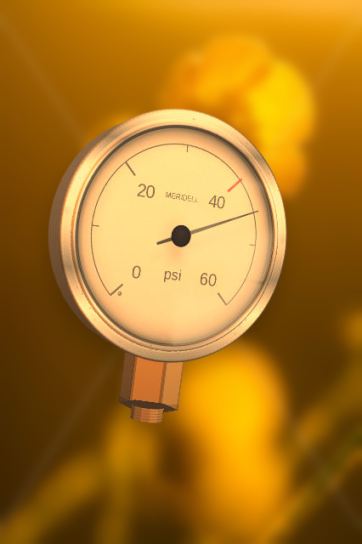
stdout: 45
